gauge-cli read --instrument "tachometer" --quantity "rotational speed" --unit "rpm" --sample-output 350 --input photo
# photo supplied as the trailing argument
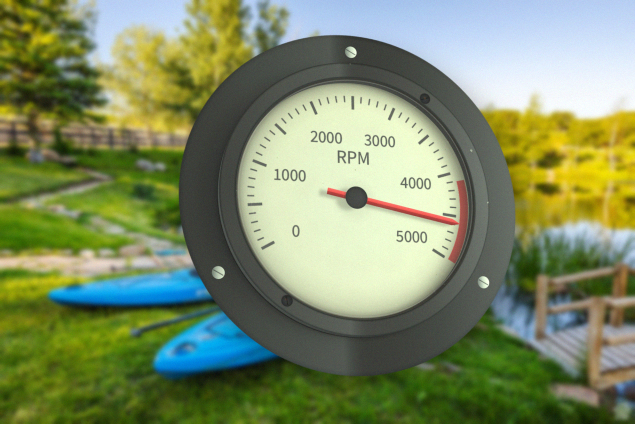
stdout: 4600
